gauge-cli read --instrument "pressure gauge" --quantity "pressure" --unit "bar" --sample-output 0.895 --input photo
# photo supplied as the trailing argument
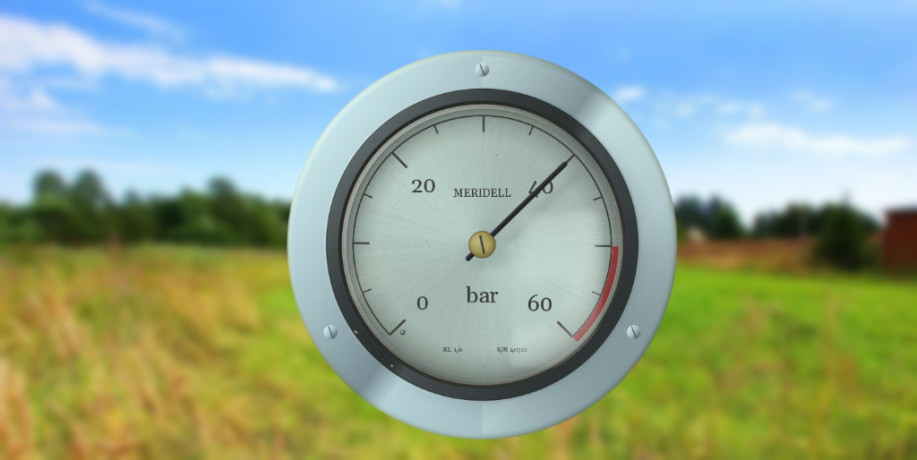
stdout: 40
